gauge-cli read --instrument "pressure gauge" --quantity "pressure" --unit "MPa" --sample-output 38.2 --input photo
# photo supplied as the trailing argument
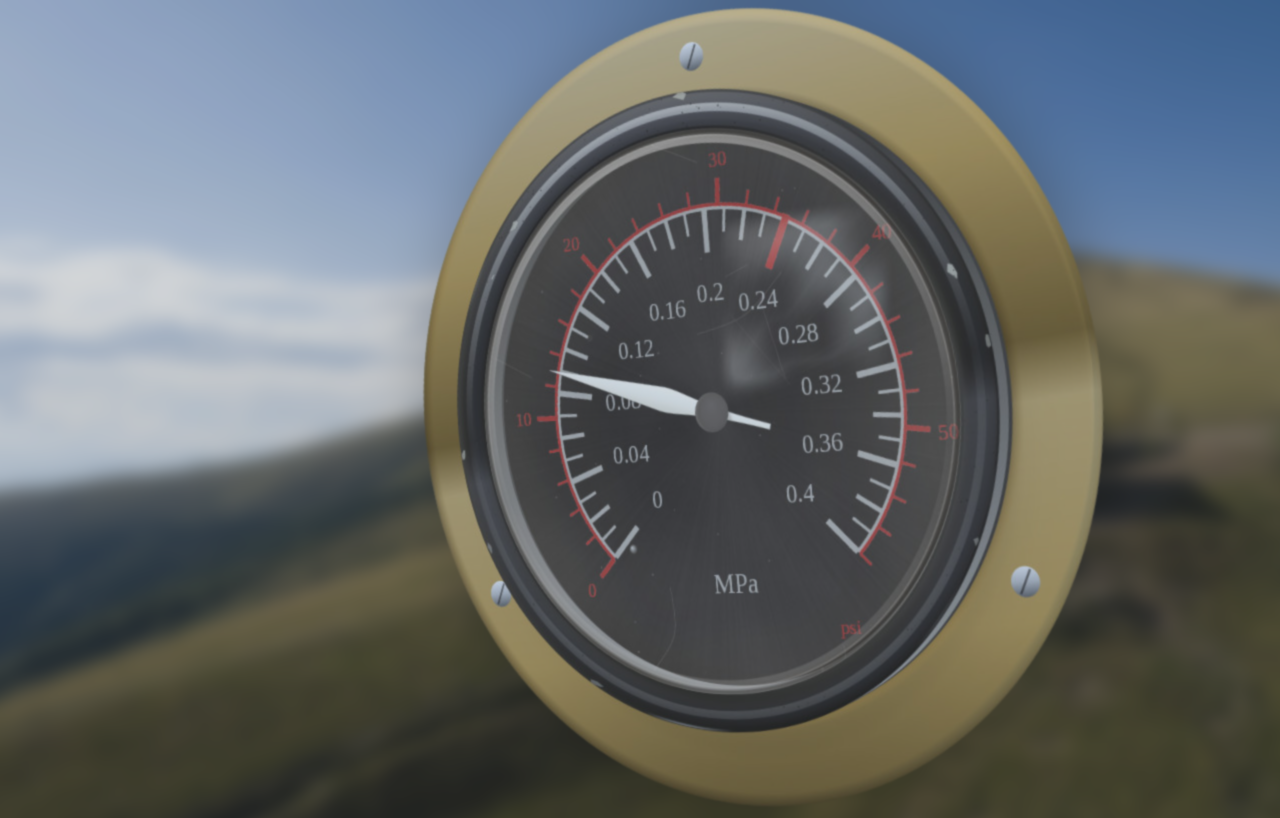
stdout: 0.09
